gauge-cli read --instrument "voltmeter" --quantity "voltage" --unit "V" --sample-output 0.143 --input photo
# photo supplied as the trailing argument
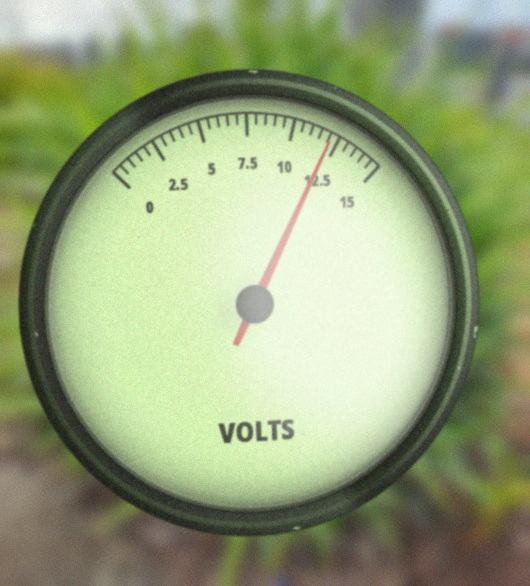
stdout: 12
